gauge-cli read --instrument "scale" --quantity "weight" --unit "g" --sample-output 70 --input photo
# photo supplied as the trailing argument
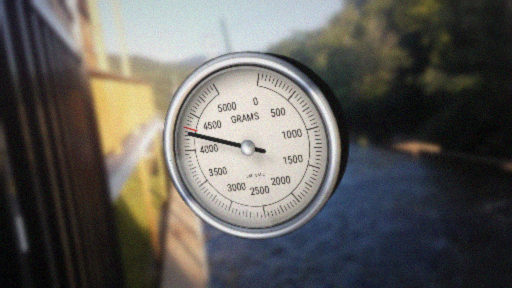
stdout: 4250
